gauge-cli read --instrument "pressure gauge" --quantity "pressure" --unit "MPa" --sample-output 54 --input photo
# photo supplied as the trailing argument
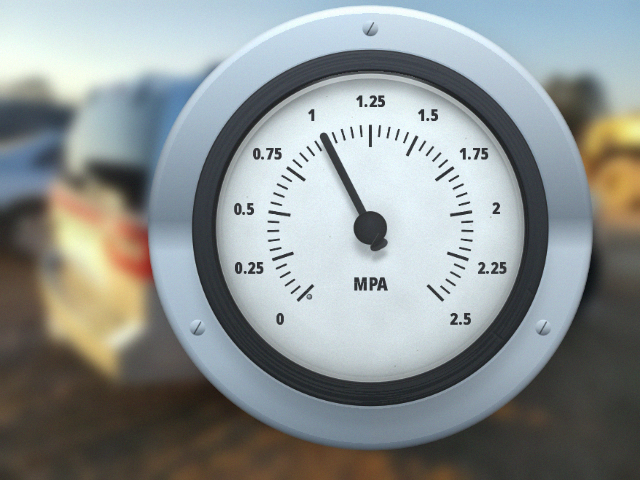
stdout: 1
